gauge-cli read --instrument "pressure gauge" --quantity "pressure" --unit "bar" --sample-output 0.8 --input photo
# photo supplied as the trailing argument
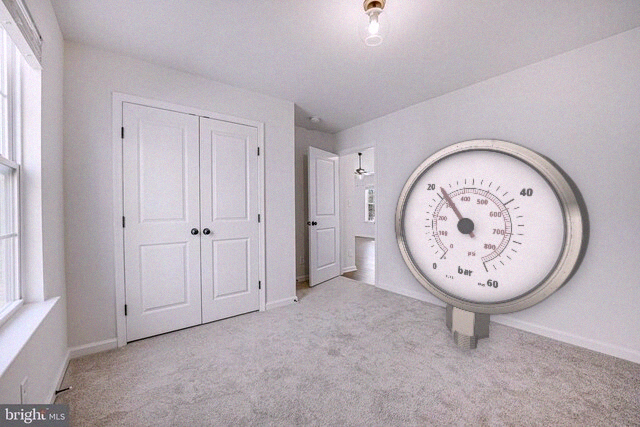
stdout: 22
